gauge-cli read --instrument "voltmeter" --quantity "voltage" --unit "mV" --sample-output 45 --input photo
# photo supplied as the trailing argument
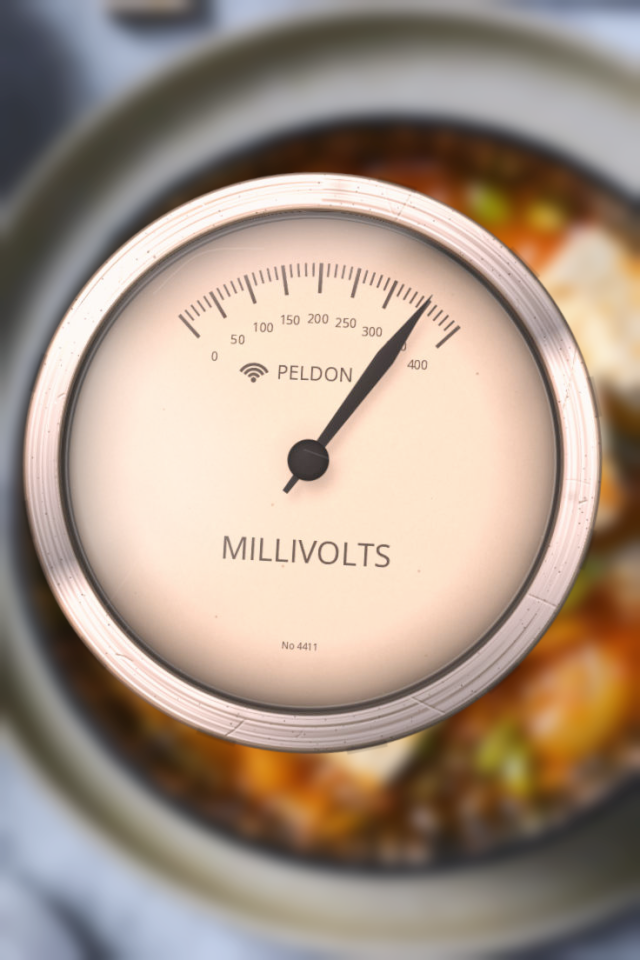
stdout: 350
